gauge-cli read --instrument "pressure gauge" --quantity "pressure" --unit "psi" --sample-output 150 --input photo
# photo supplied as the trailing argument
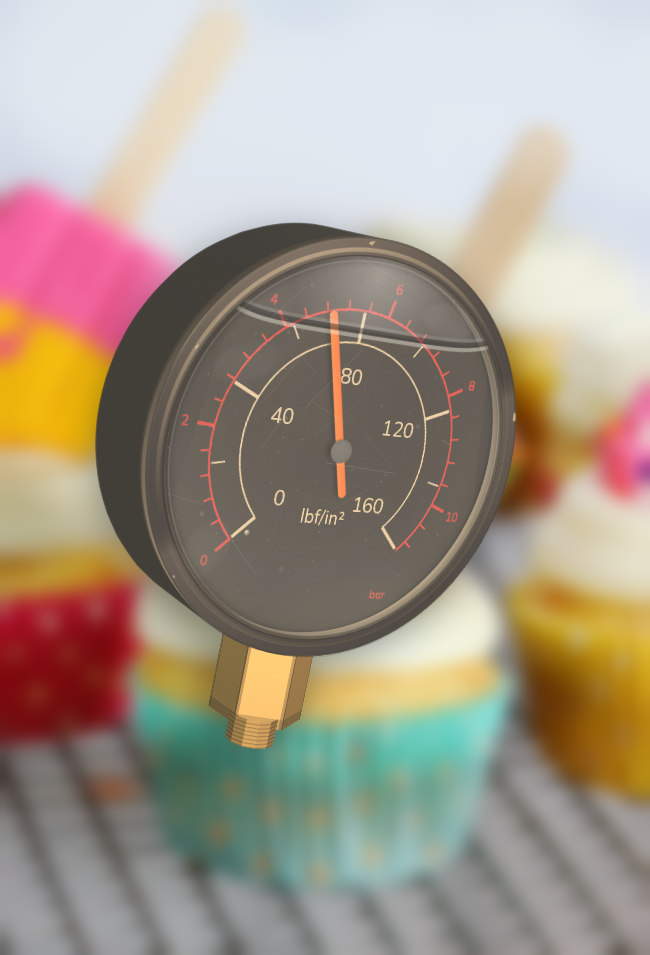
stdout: 70
